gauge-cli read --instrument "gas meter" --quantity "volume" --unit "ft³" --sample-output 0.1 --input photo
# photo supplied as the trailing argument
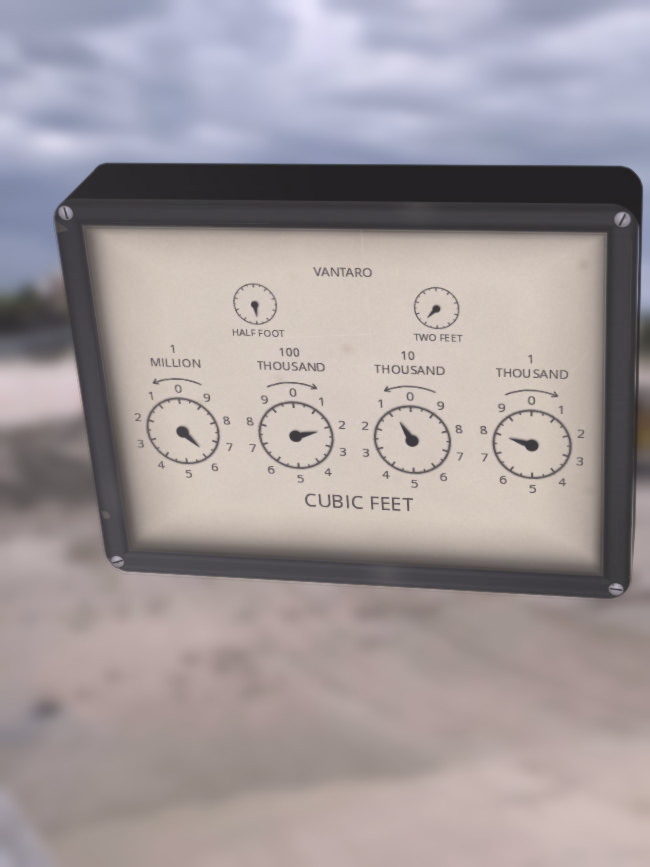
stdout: 620800
